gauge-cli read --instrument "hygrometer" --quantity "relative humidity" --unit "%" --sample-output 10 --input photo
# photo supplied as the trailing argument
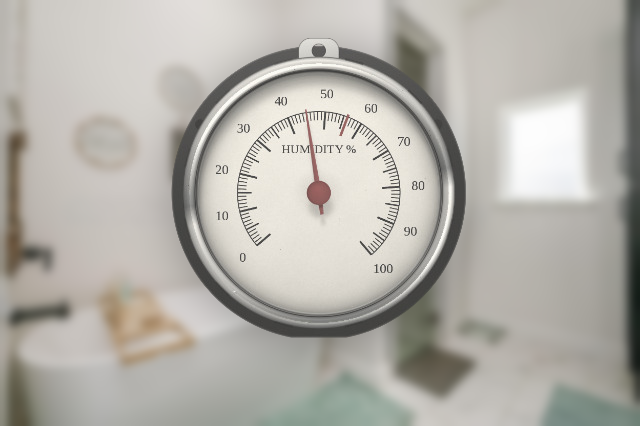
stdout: 45
